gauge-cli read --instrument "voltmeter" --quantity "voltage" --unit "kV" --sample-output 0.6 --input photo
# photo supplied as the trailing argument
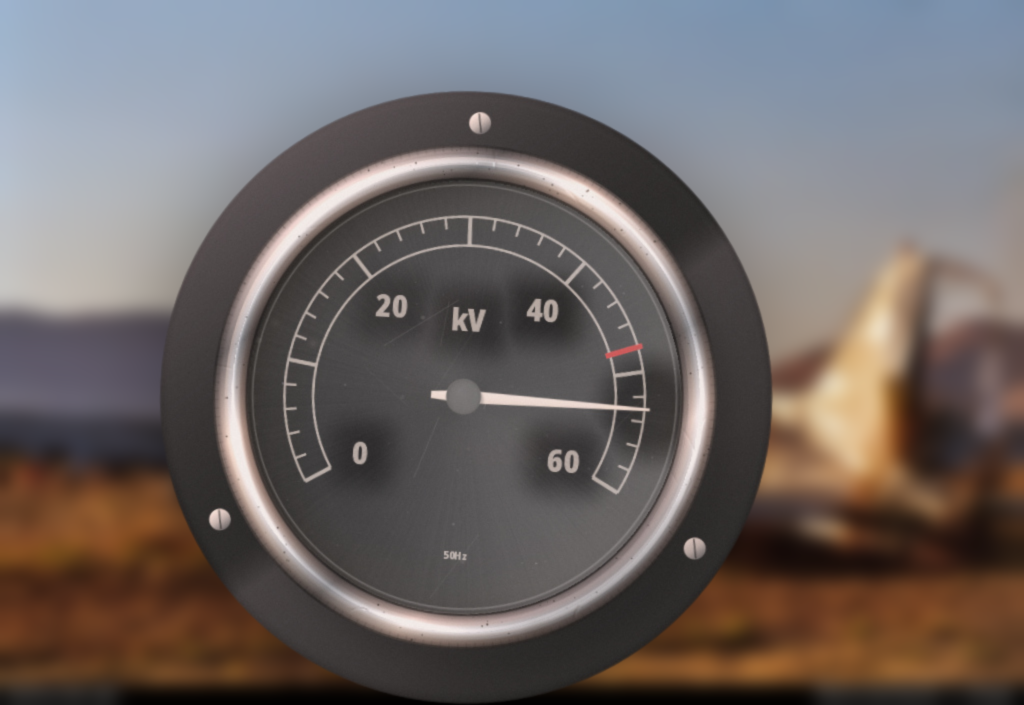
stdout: 53
